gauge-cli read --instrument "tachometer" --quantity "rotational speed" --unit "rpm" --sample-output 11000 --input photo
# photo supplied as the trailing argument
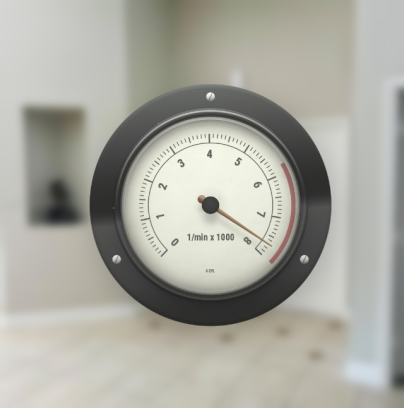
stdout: 7700
